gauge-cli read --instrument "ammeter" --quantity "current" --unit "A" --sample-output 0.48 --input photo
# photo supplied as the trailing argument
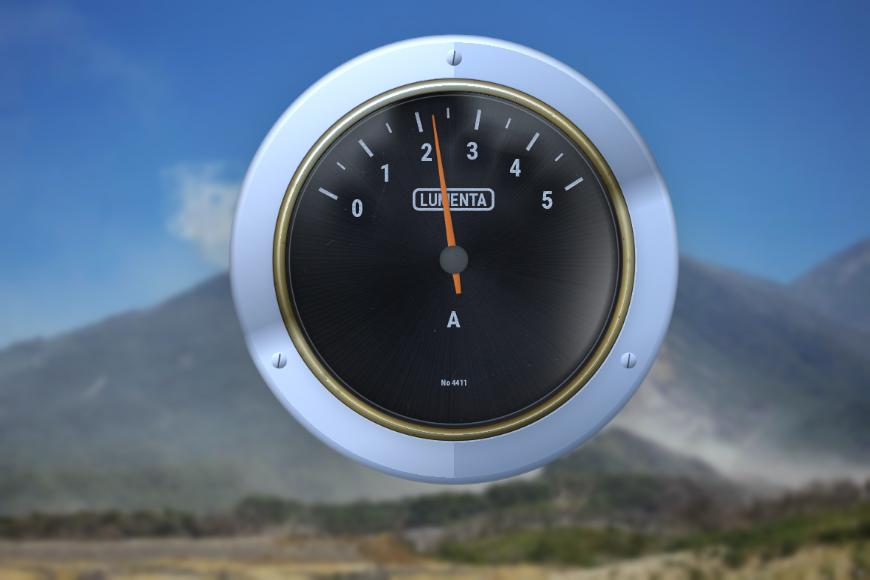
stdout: 2.25
